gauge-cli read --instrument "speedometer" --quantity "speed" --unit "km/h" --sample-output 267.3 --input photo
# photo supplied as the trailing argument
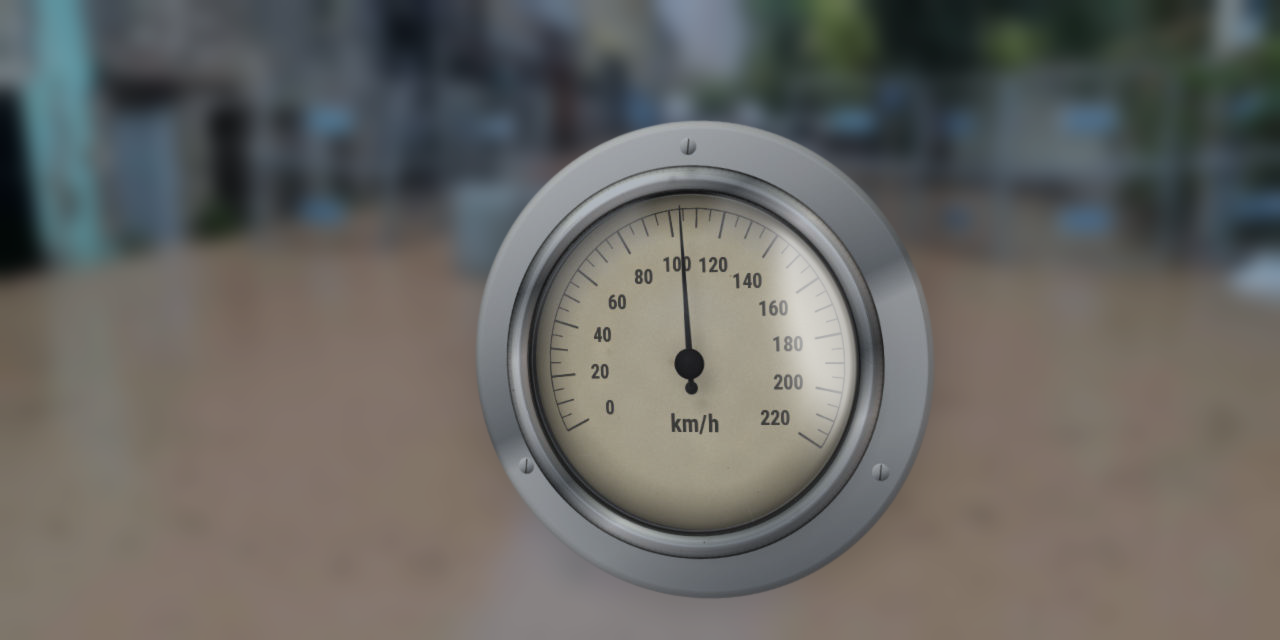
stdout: 105
